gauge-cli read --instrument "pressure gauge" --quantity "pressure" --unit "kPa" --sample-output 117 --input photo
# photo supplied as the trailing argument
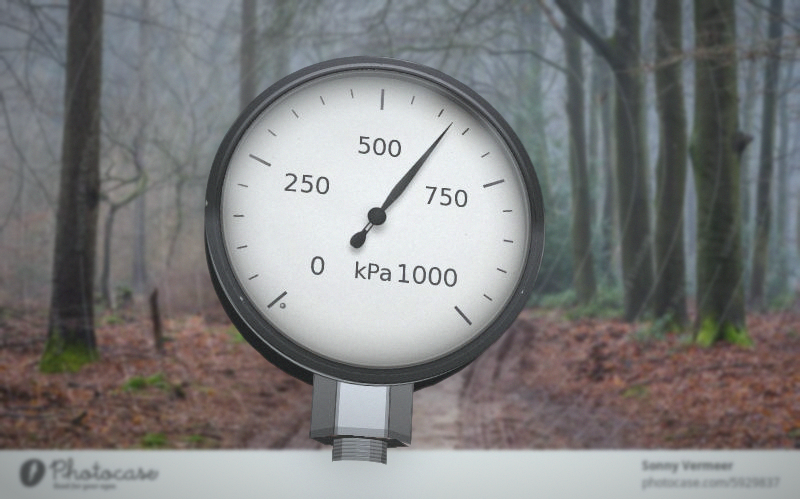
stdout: 625
